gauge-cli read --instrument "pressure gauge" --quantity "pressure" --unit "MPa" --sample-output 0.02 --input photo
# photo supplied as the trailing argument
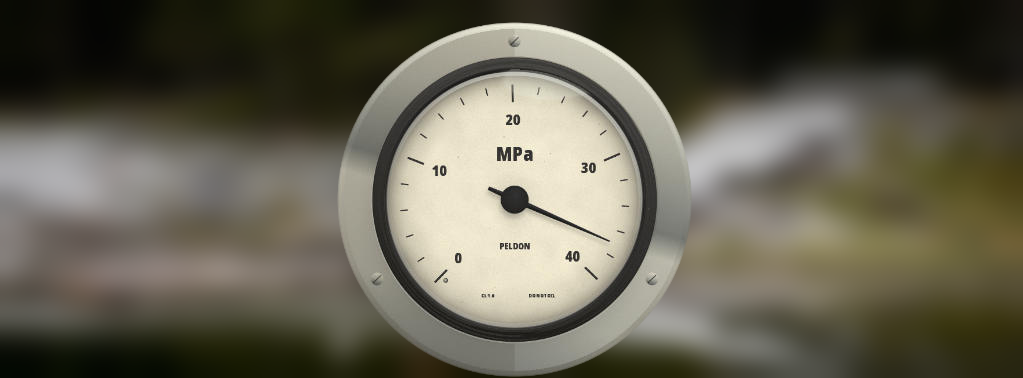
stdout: 37
